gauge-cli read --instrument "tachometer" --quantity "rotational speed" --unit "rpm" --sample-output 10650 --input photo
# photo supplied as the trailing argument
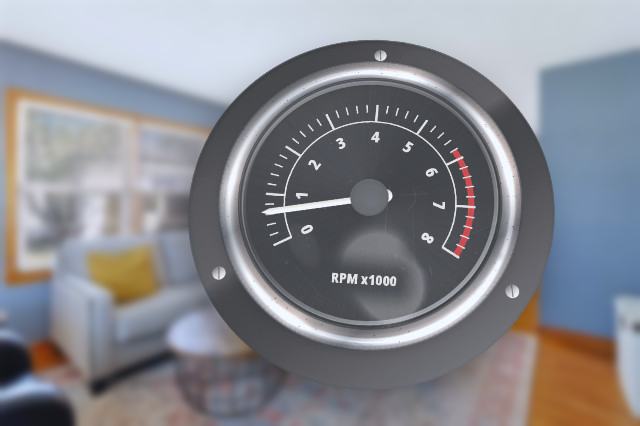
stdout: 600
